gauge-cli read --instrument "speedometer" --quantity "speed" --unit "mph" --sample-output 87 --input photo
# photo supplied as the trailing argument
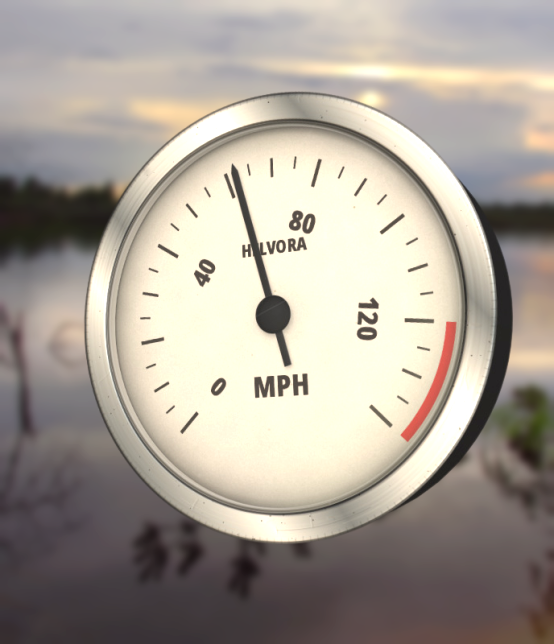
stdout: 62.5
